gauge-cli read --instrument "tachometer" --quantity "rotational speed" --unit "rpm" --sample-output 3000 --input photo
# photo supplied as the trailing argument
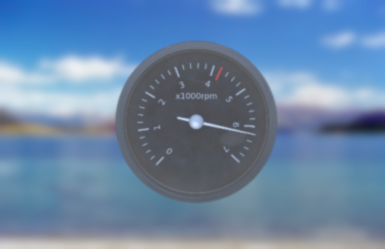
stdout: 6200
